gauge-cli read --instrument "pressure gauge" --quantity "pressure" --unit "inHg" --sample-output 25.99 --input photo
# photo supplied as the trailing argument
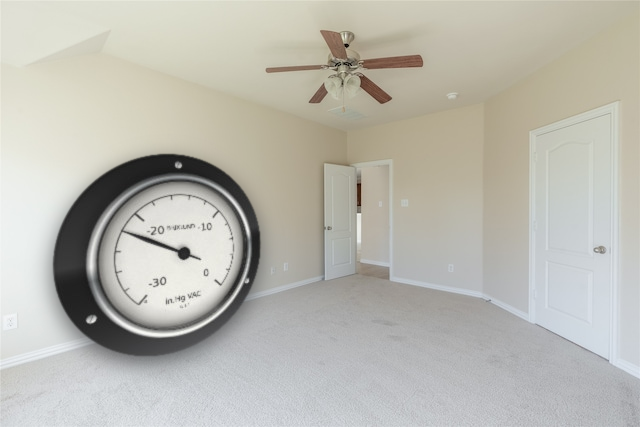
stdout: -22
